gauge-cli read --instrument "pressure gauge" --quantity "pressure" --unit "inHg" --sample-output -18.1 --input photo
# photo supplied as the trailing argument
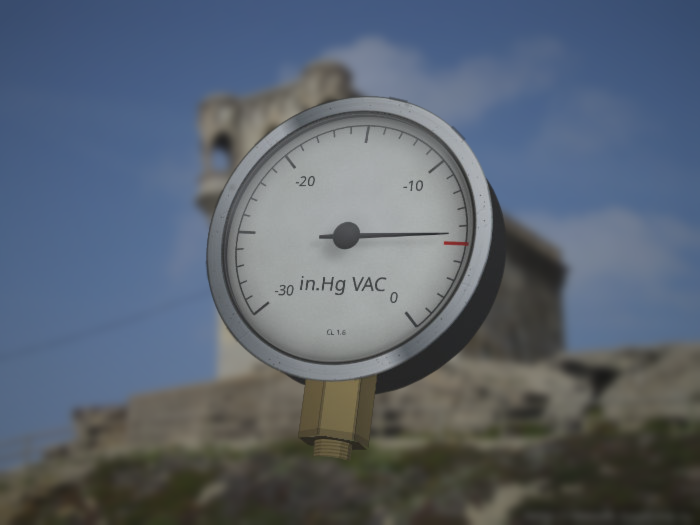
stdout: -5.5
